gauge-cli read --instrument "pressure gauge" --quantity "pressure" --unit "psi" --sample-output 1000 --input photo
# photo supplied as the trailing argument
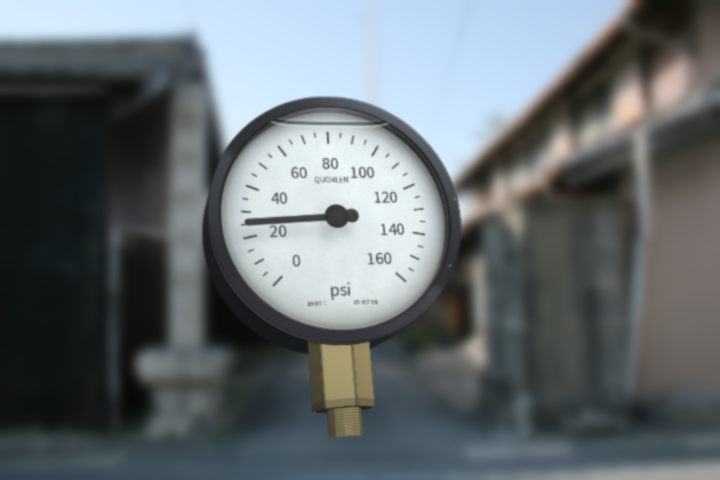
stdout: 25
